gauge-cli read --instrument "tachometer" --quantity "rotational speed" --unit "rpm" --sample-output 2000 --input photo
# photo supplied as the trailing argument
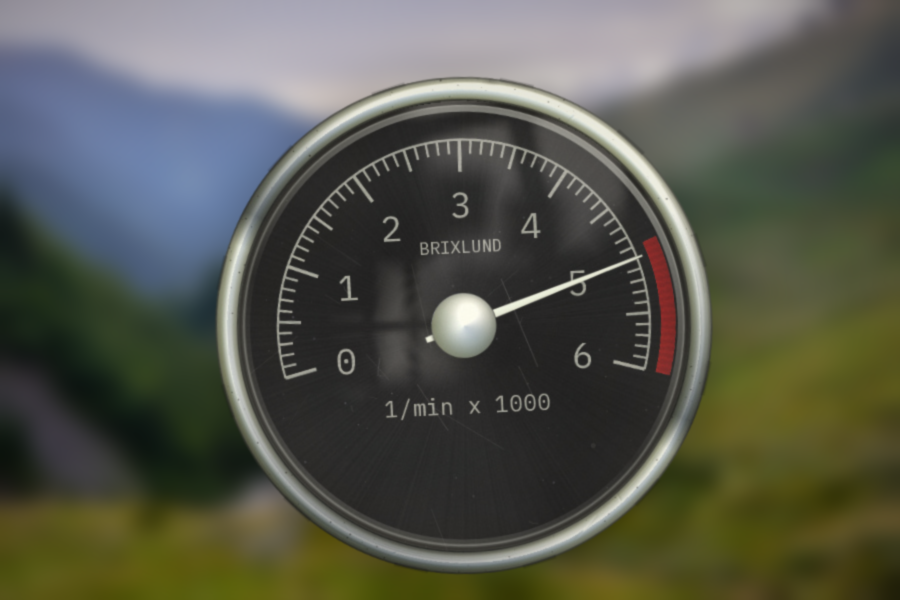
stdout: 5000
